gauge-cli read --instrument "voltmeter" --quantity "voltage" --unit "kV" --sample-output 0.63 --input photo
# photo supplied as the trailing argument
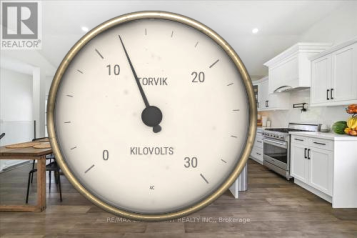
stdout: 12
